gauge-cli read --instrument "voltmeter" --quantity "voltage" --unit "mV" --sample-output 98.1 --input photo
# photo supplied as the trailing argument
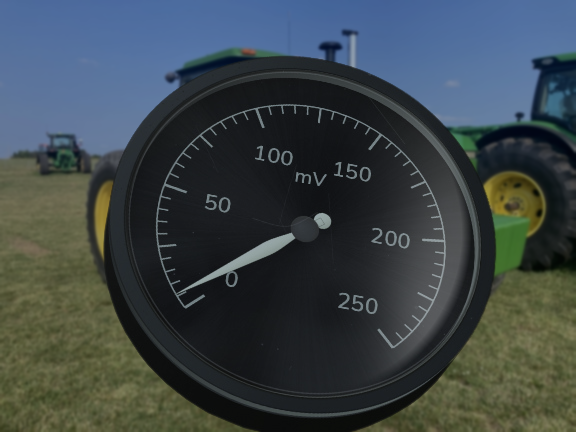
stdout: 5
